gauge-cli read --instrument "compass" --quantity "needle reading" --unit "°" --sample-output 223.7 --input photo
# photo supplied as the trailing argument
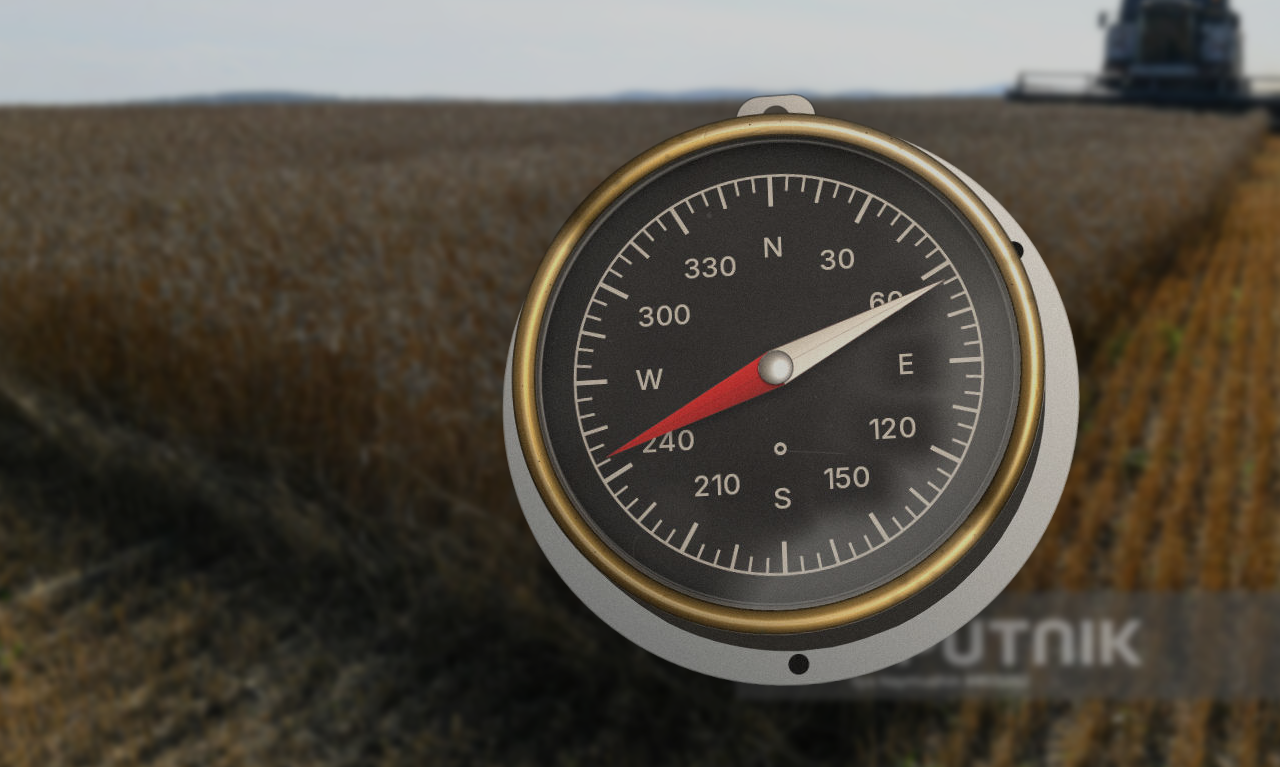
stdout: 245
